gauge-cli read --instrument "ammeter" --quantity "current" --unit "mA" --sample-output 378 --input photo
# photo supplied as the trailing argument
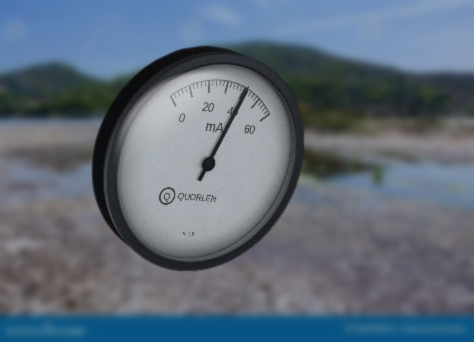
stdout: 40
